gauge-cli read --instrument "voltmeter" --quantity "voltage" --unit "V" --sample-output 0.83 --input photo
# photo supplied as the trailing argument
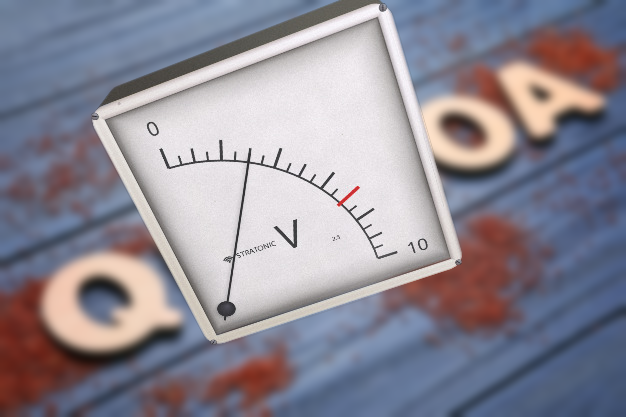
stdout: 3
